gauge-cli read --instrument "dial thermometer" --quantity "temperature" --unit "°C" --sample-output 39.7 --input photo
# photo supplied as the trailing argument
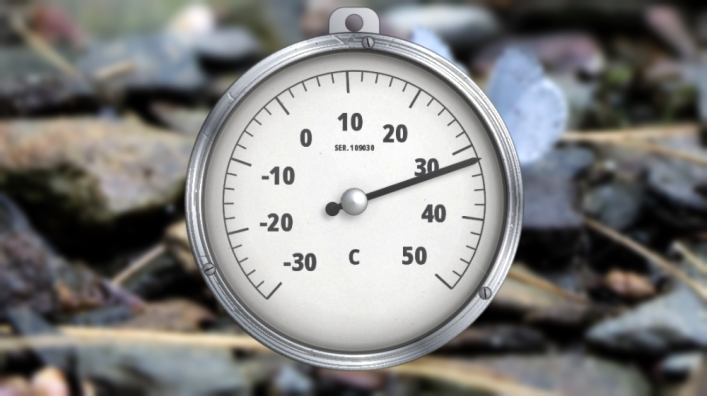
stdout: 32
